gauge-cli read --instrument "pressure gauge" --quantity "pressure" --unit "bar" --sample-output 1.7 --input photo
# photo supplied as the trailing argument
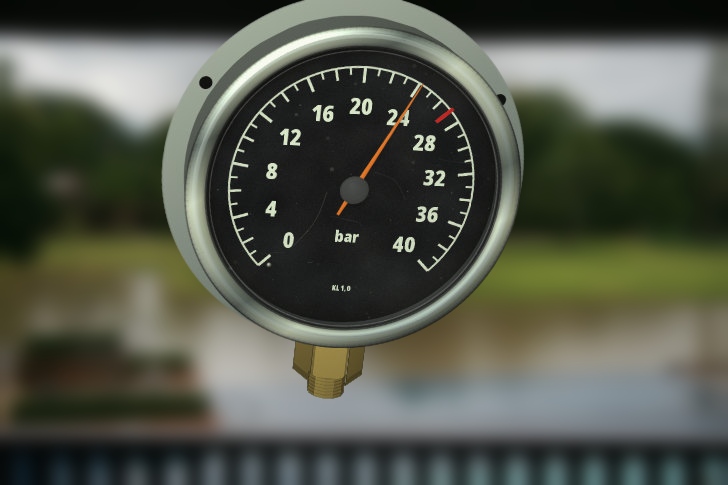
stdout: 24
